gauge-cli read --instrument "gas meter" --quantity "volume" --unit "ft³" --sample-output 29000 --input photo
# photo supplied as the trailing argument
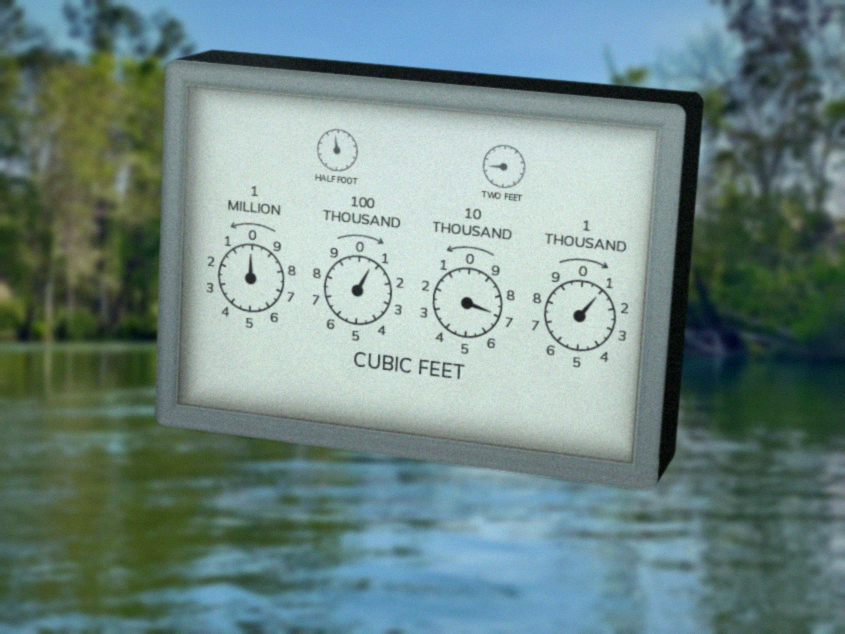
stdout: 7100
